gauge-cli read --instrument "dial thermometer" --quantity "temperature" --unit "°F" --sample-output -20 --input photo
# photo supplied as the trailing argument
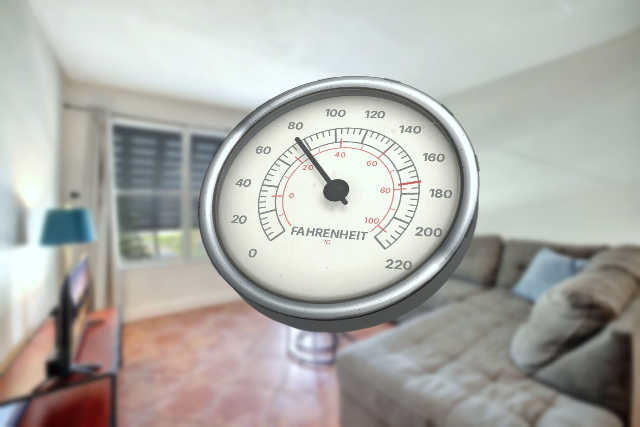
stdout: 76
